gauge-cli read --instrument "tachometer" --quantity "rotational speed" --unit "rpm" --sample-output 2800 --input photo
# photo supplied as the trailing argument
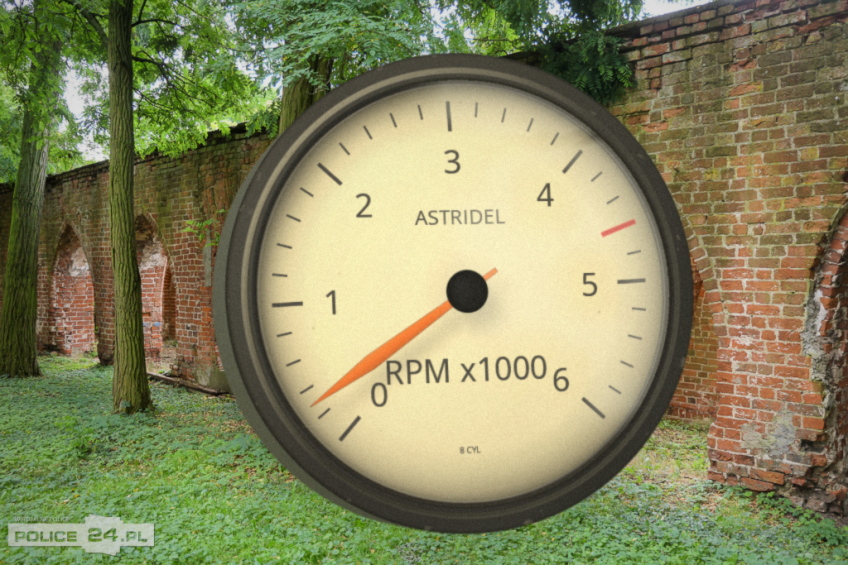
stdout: 300
